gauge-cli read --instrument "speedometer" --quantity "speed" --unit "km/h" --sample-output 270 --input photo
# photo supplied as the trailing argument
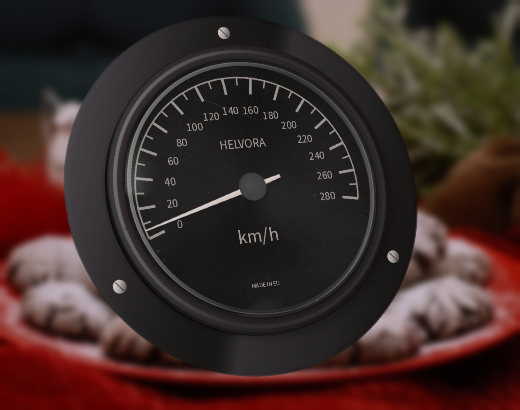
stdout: 5
